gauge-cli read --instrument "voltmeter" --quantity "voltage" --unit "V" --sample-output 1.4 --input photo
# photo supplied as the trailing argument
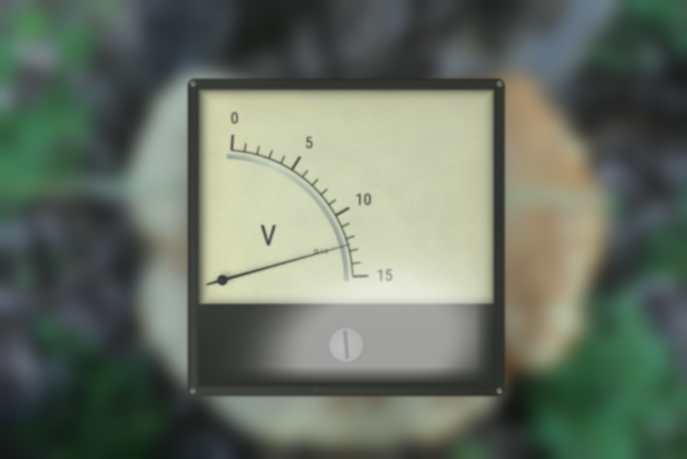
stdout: 12.5
